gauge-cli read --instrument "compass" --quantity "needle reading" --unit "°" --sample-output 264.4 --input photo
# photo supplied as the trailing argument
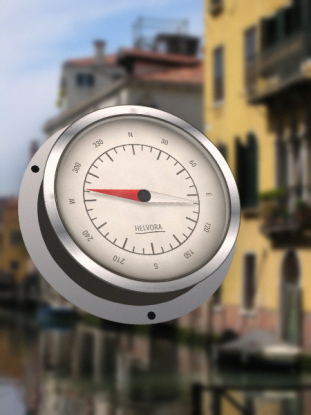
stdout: 280
